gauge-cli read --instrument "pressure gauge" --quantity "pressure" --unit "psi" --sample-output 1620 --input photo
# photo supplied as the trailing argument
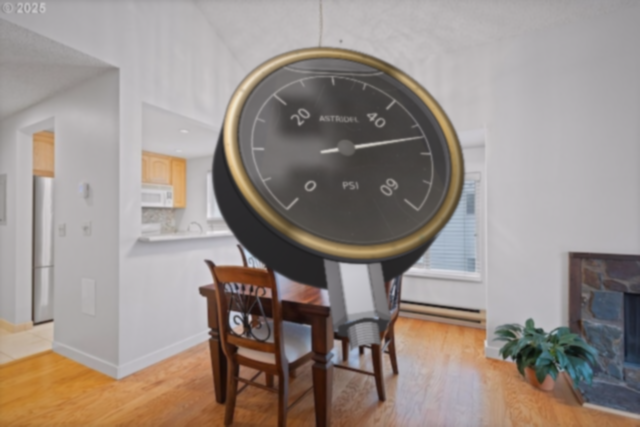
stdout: 47.5
